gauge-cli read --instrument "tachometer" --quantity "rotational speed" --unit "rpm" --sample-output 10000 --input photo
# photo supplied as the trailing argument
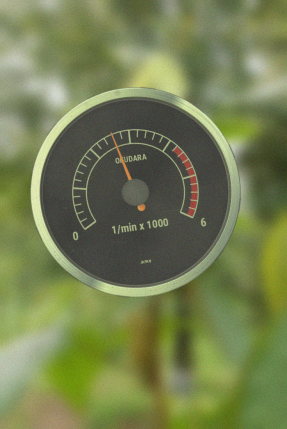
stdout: 2600
